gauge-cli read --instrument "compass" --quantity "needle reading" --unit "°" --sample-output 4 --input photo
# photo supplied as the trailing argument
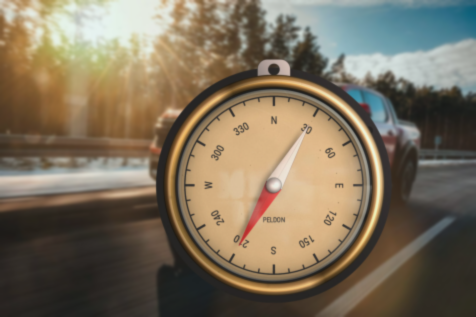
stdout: 210
